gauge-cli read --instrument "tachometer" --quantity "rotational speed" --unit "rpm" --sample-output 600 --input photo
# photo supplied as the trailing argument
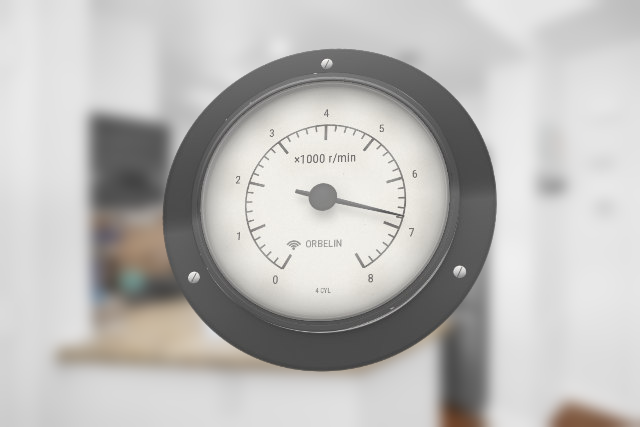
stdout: 6800
